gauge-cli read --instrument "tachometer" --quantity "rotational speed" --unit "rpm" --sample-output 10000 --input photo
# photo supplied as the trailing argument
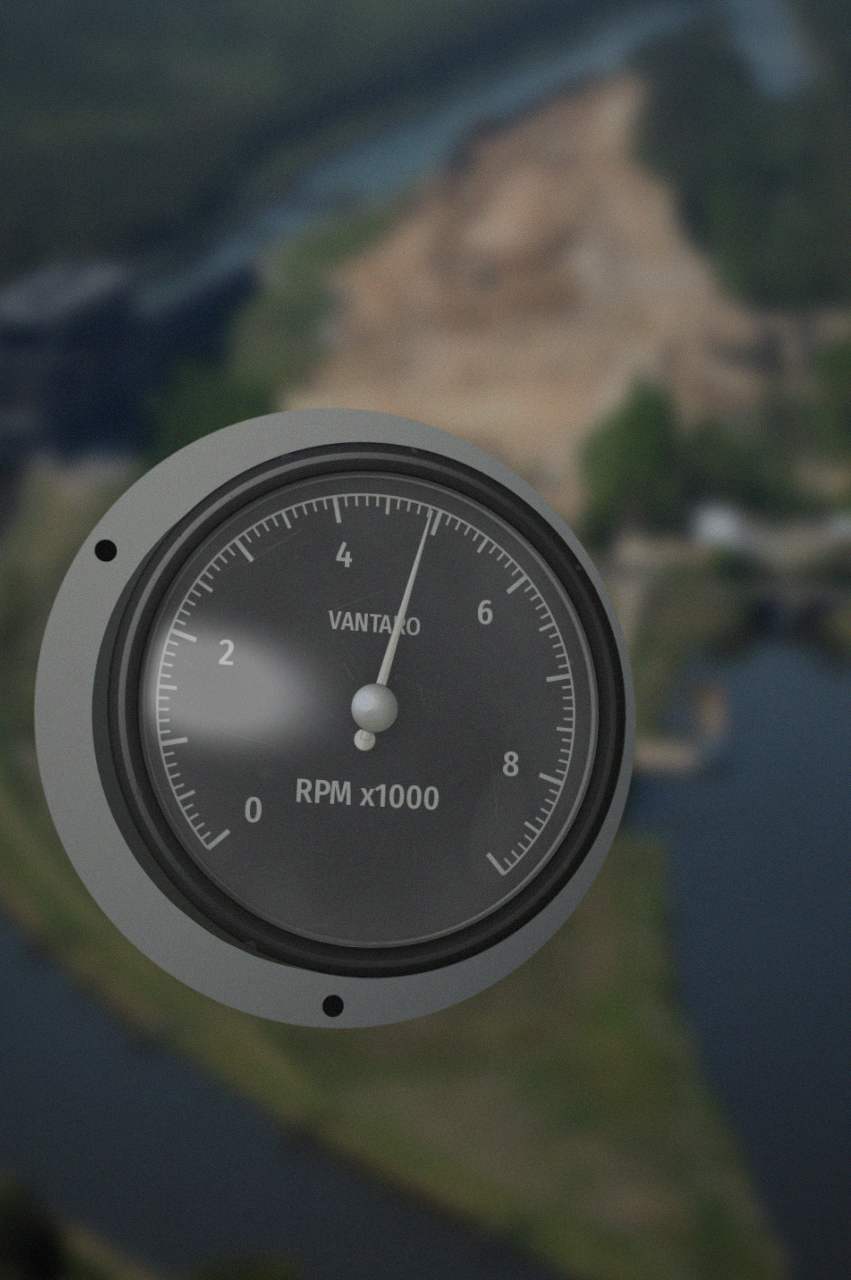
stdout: 4900
